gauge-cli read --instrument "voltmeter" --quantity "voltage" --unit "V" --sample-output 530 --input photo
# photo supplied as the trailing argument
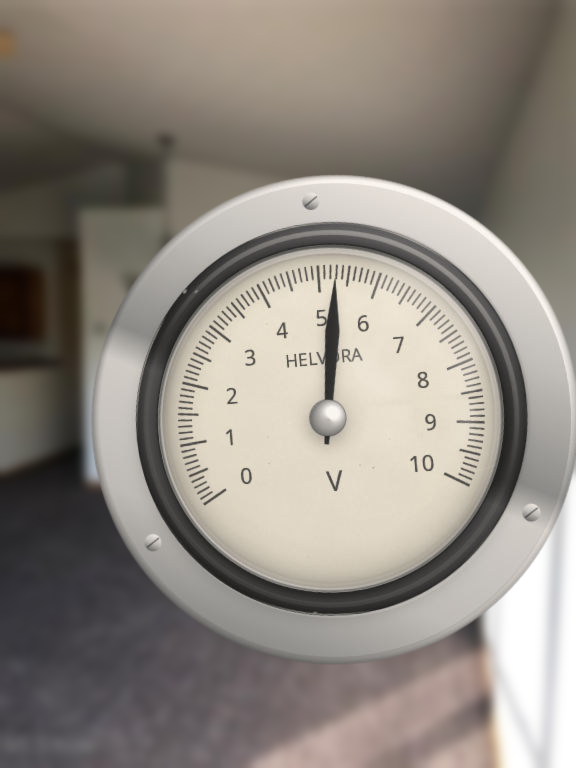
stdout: 5.3
